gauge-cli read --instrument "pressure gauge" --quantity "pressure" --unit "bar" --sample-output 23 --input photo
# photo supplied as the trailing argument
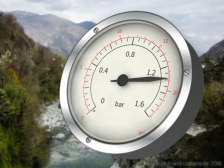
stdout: 1.3
